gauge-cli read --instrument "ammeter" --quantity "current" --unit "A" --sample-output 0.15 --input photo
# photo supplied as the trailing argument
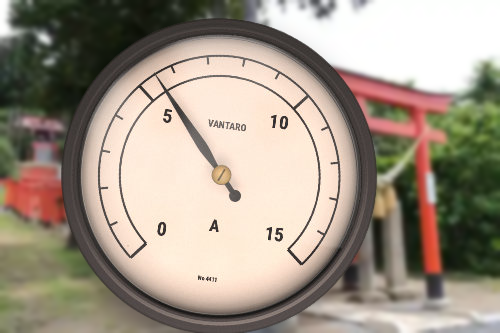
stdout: 5.5
